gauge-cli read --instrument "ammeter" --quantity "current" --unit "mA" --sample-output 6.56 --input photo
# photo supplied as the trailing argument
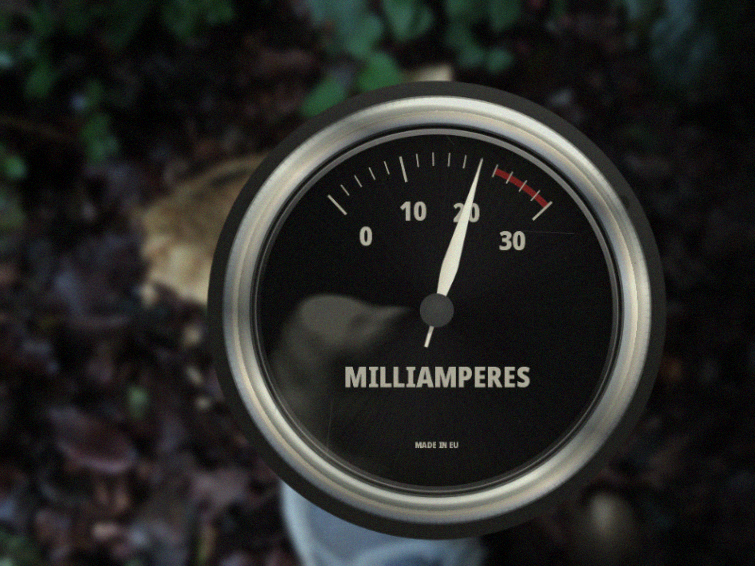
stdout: 20
